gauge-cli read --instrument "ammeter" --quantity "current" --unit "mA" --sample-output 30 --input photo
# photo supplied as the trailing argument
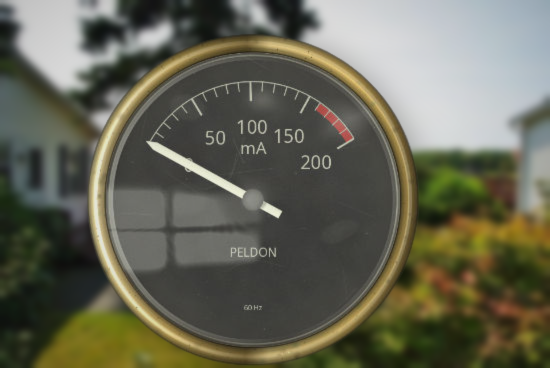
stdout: 0
